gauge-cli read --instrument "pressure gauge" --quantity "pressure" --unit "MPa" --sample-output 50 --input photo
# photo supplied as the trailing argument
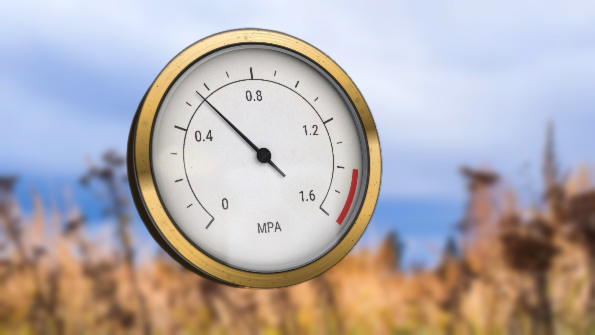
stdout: 0.55
